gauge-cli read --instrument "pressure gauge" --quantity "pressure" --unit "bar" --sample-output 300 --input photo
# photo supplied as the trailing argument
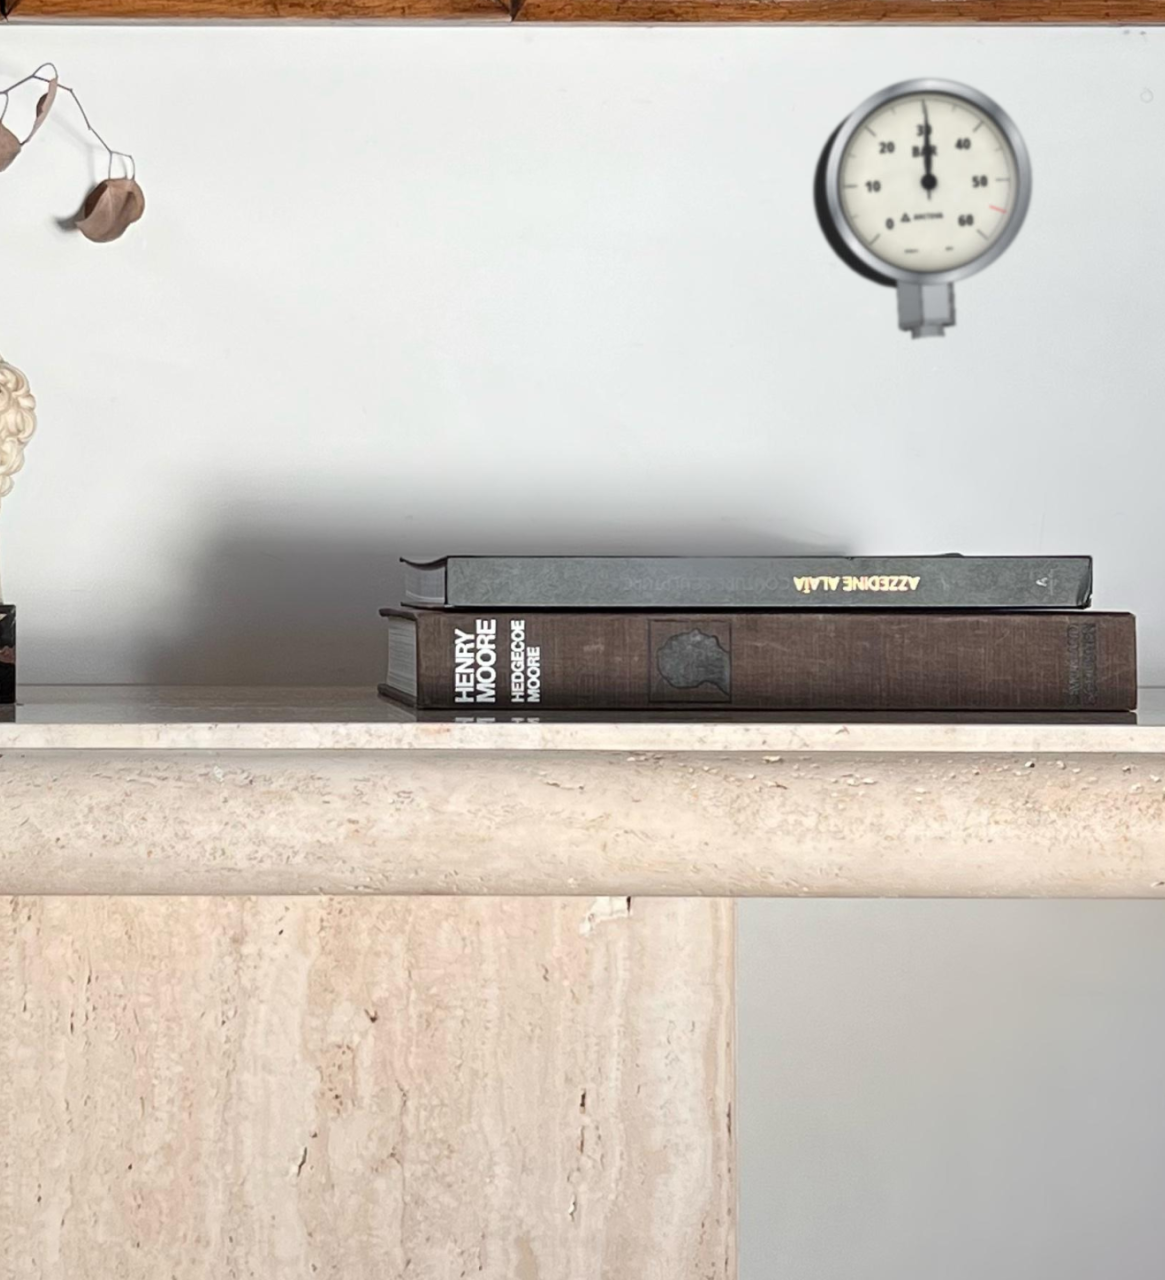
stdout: 30
